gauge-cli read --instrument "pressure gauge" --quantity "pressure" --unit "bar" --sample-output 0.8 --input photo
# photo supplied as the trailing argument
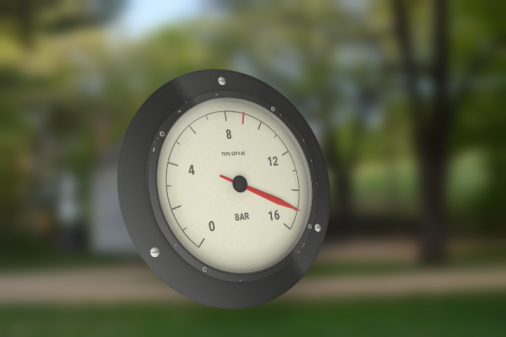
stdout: 15
